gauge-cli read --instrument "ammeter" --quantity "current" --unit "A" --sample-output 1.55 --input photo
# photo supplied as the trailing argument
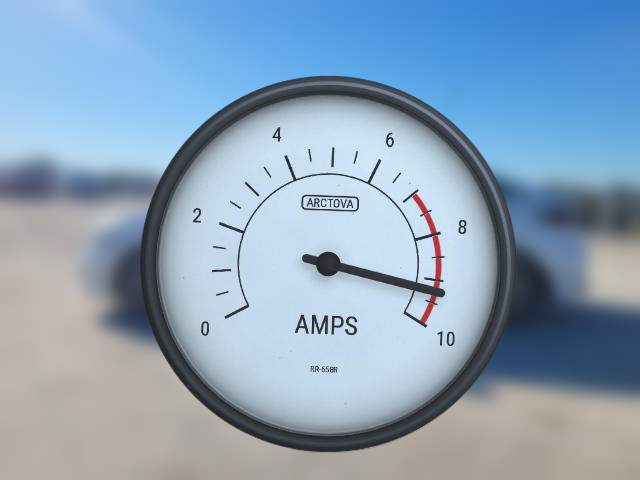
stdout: 9.25
